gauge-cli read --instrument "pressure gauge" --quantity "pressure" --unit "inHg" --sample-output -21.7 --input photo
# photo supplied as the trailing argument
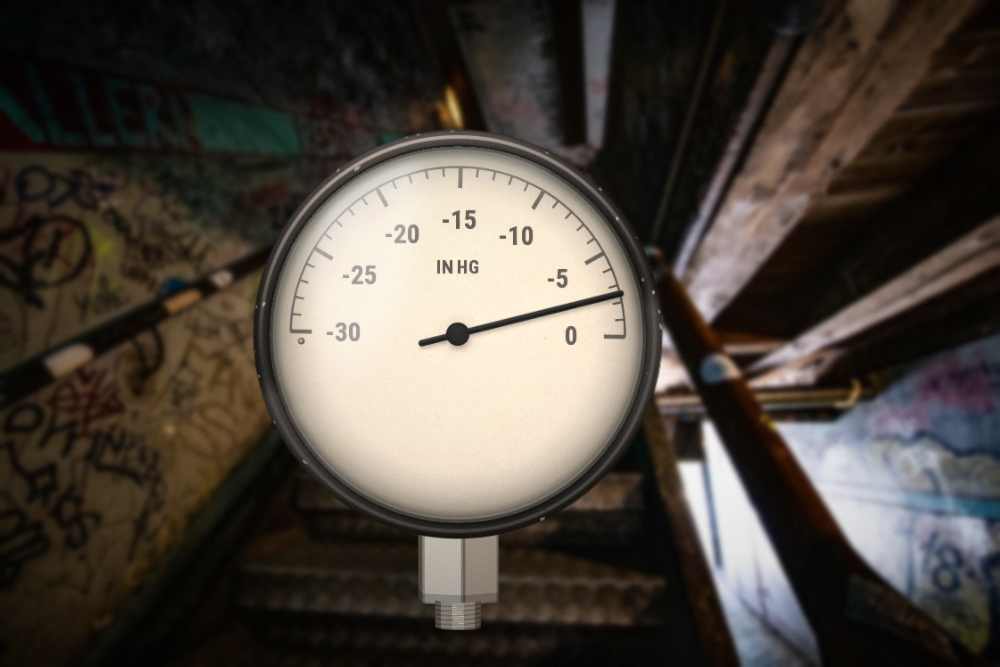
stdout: -2.5
